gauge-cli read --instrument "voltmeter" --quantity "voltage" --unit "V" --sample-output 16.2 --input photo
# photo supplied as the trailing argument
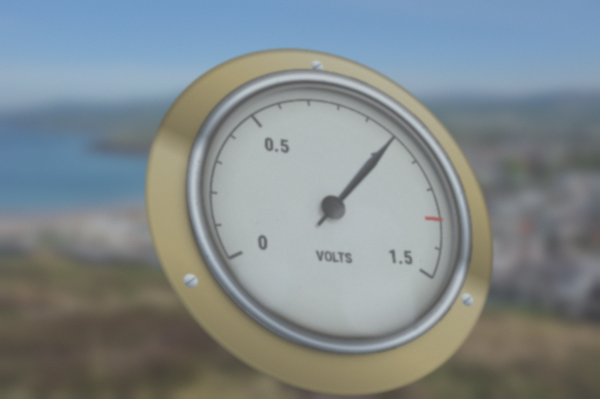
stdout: 1
